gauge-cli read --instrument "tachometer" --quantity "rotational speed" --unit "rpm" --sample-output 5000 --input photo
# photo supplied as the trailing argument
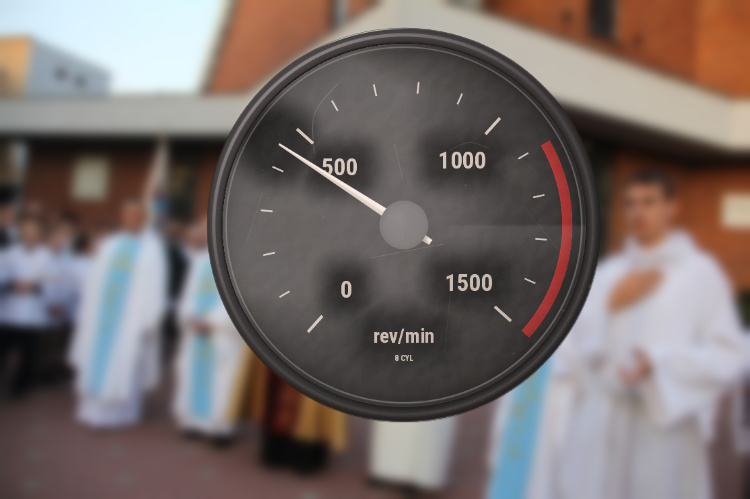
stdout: 450
